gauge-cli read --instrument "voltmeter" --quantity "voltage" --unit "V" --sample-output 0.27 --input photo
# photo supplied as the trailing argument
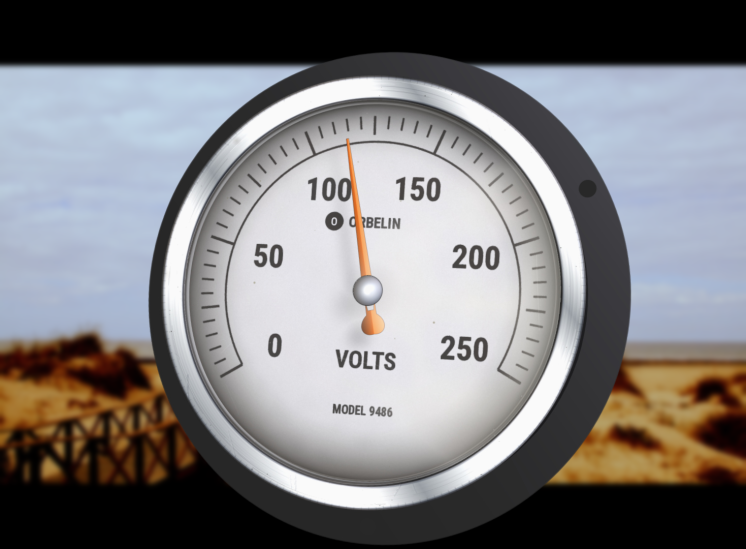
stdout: 115
